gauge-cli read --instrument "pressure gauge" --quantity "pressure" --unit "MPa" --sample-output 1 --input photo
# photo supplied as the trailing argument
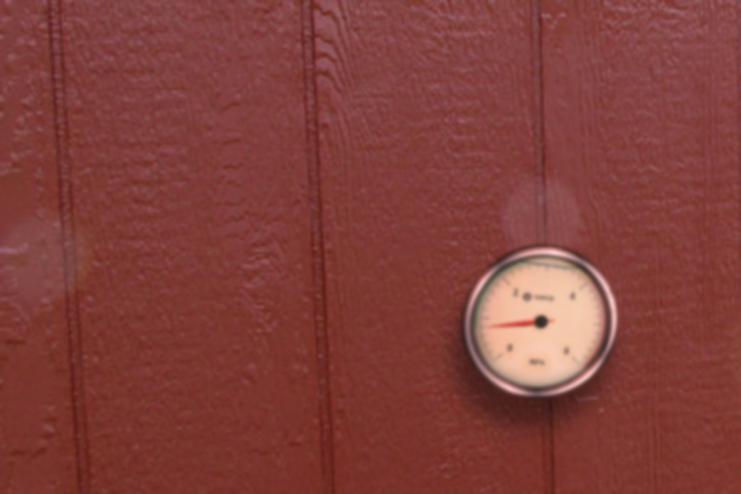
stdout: 0.8
